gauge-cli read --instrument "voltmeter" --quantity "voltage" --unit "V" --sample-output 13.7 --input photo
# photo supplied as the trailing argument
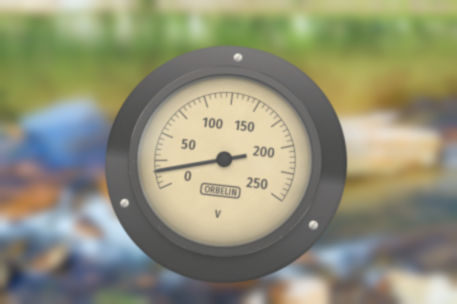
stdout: 15
